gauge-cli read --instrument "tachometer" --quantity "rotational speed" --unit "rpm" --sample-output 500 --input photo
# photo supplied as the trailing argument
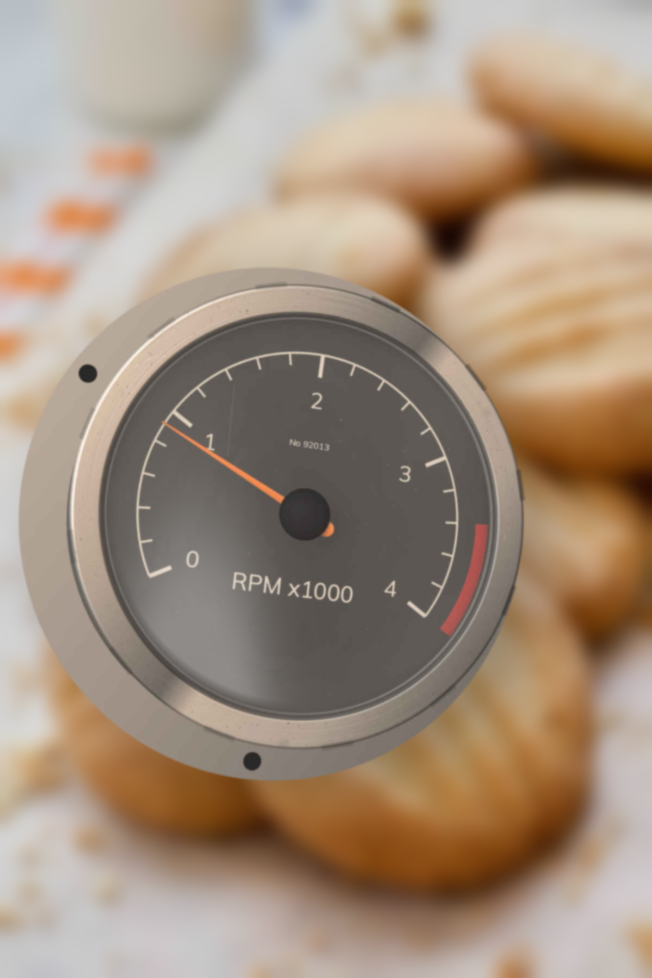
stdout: 900
